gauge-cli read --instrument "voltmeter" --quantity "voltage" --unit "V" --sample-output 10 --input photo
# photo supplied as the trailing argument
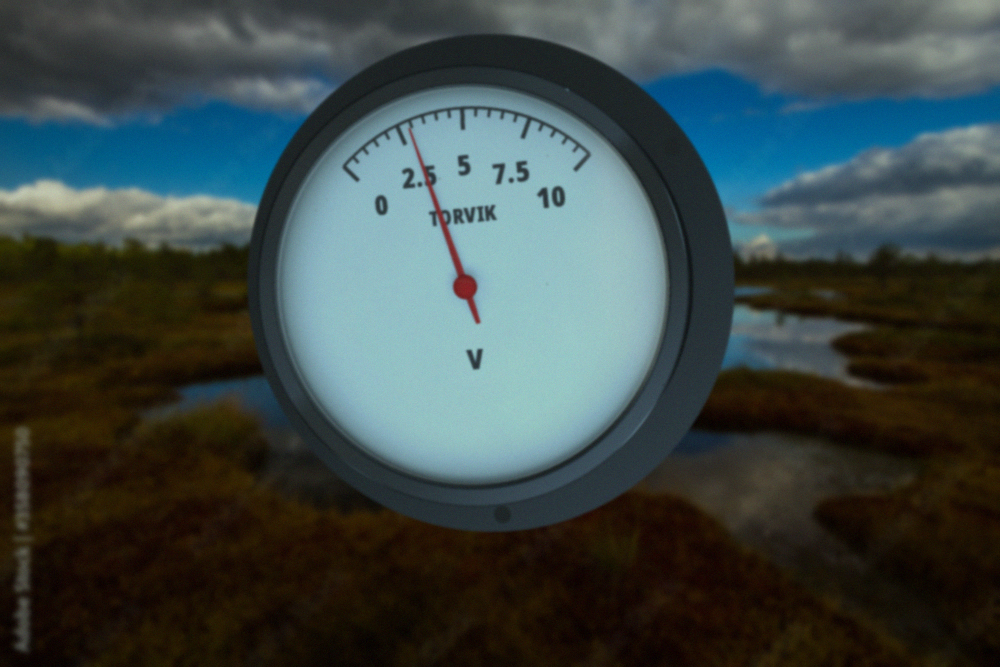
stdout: 3
